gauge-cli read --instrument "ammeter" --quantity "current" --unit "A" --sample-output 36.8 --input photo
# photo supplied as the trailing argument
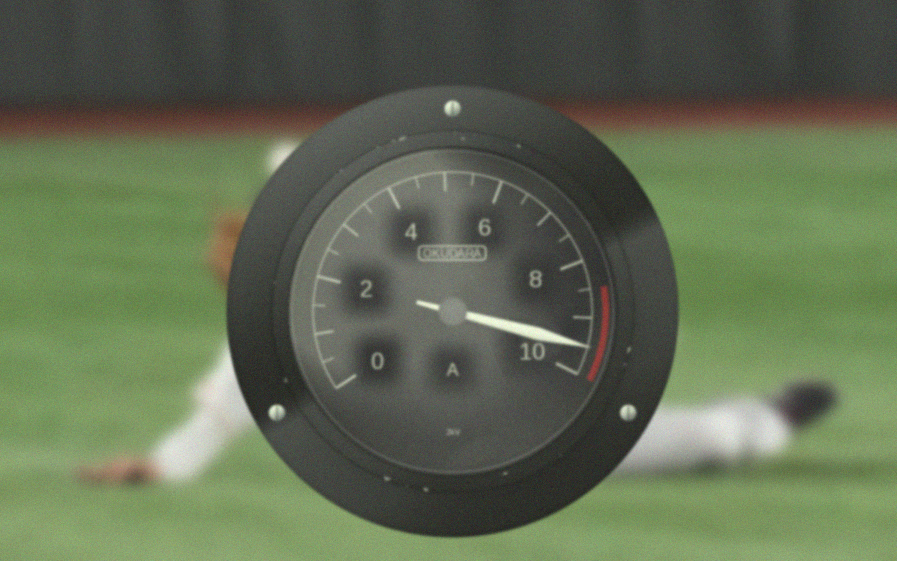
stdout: 9.5
